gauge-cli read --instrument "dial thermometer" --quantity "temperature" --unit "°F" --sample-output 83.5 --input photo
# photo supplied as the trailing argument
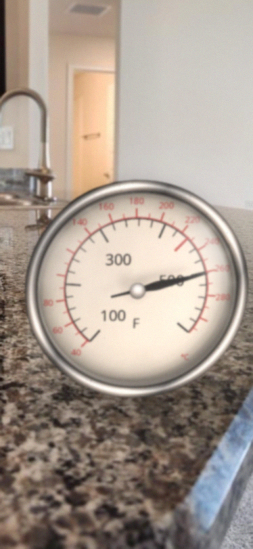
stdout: 500
